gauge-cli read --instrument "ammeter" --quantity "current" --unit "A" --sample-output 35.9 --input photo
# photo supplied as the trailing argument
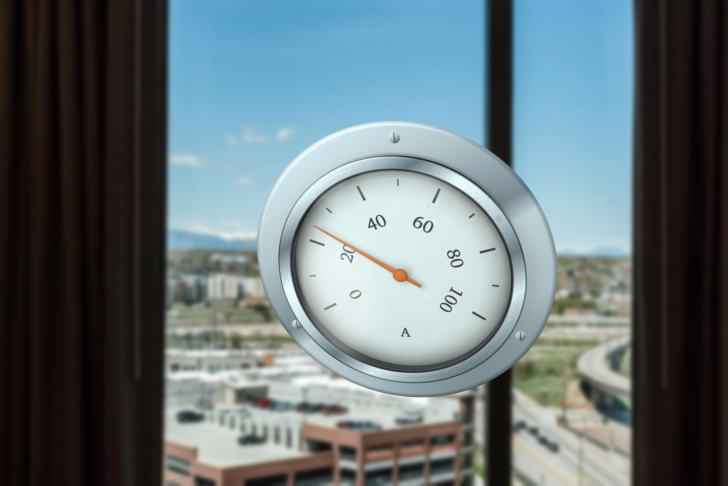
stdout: 25
